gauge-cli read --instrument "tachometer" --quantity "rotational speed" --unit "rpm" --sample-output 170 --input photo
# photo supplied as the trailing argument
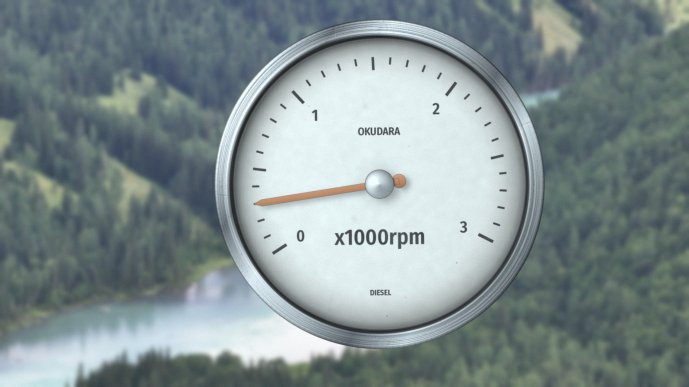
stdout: 300
